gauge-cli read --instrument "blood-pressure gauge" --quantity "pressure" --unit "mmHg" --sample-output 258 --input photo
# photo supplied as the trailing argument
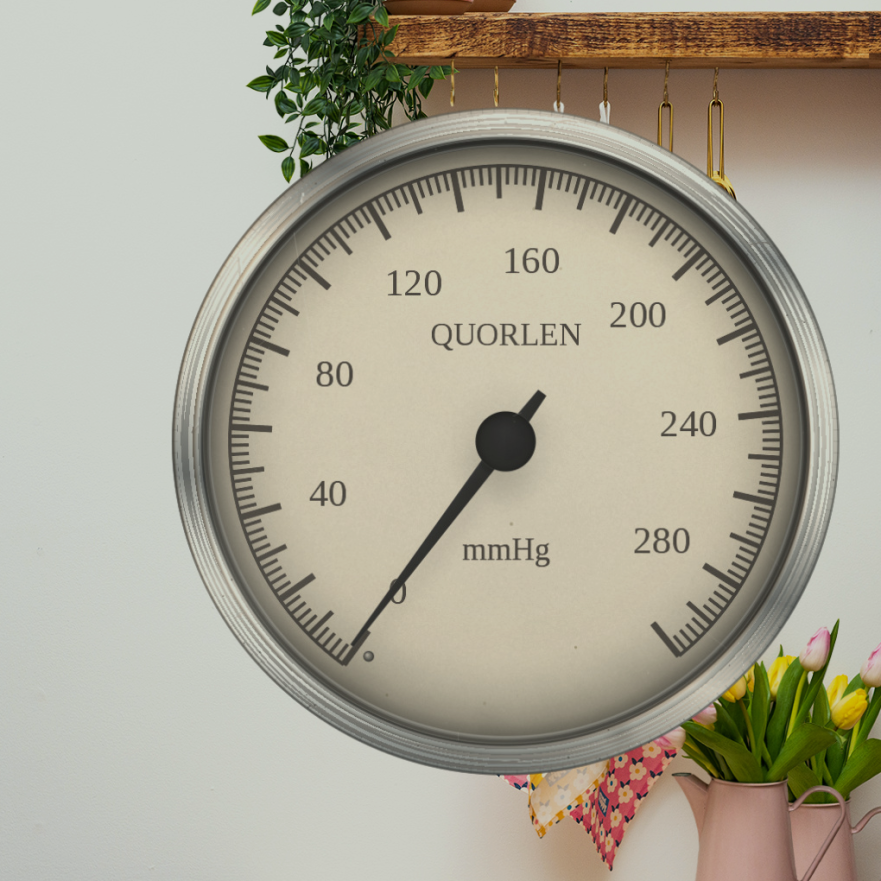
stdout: 1
